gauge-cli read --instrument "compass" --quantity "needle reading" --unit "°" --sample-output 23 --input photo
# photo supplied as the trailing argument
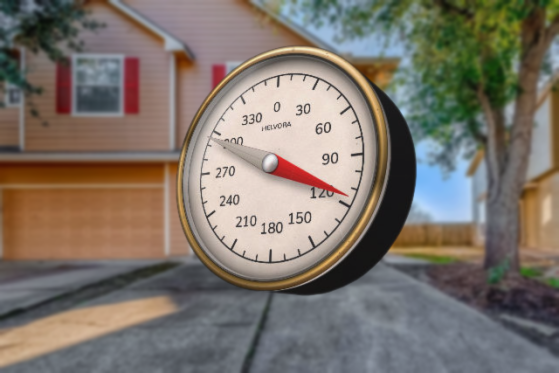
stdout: 115
